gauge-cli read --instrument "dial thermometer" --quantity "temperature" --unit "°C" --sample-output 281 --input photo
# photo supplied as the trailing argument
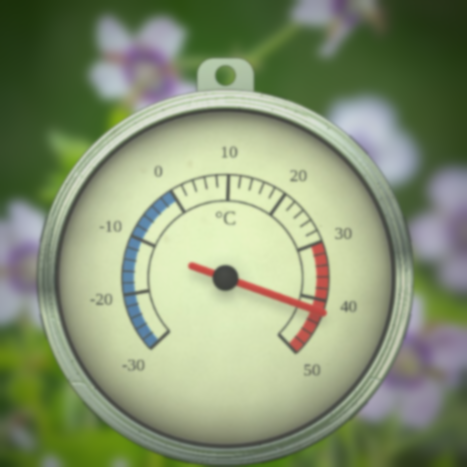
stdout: 42
